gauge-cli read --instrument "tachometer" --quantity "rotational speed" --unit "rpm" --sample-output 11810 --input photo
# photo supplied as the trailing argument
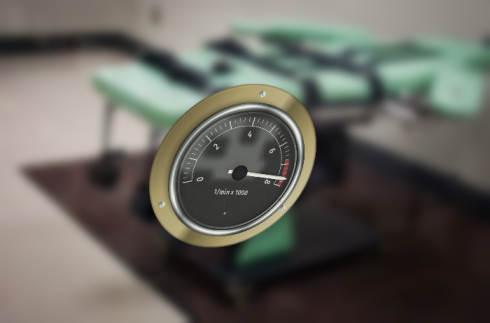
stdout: 7600
